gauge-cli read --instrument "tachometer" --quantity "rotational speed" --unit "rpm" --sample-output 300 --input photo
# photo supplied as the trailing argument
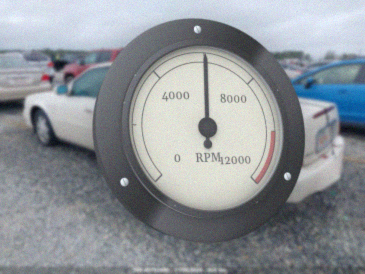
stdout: 6000
